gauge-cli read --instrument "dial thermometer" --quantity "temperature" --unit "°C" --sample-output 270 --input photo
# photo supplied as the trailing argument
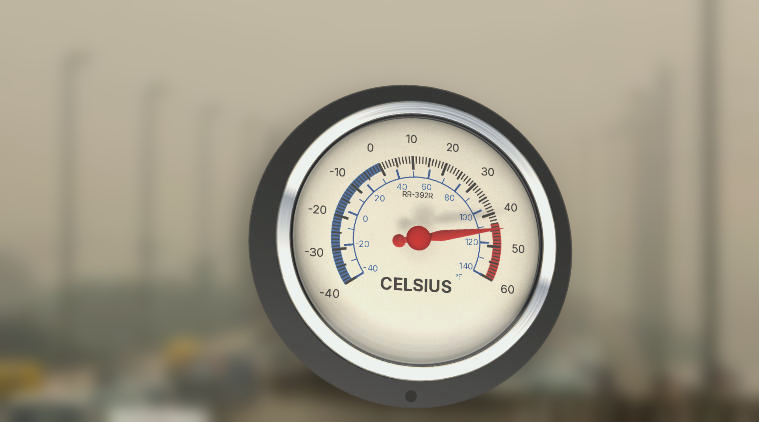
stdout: 45
